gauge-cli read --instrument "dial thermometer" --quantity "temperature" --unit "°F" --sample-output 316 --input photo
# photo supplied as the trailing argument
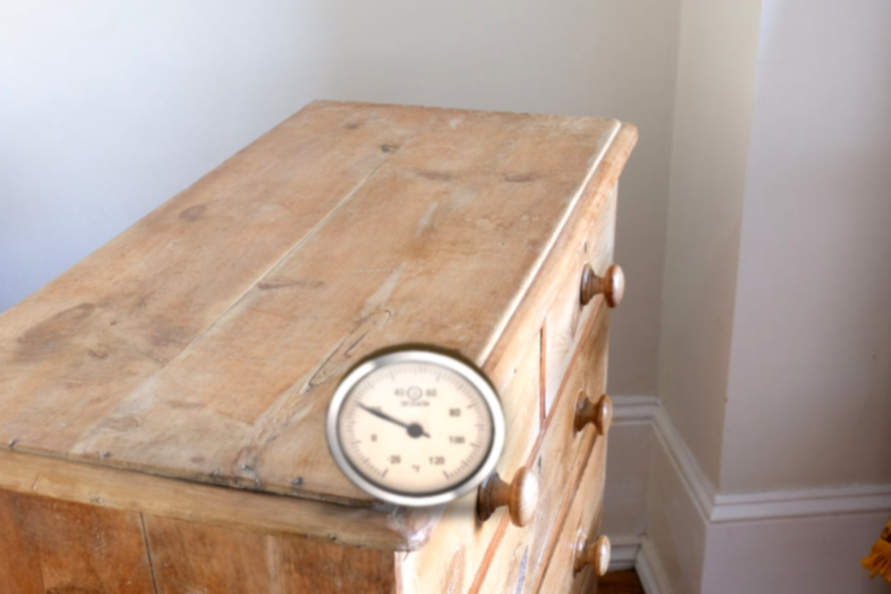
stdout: 20
